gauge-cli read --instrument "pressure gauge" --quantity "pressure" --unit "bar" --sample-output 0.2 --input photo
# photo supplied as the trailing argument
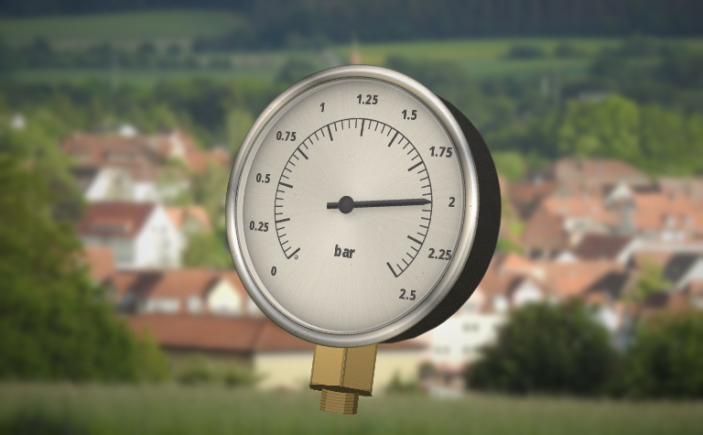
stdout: 2
